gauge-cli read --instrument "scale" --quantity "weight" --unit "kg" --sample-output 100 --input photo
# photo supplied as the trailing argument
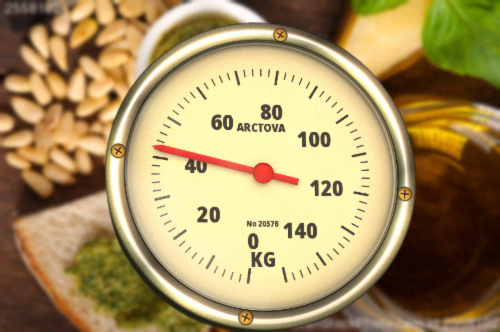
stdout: 42
